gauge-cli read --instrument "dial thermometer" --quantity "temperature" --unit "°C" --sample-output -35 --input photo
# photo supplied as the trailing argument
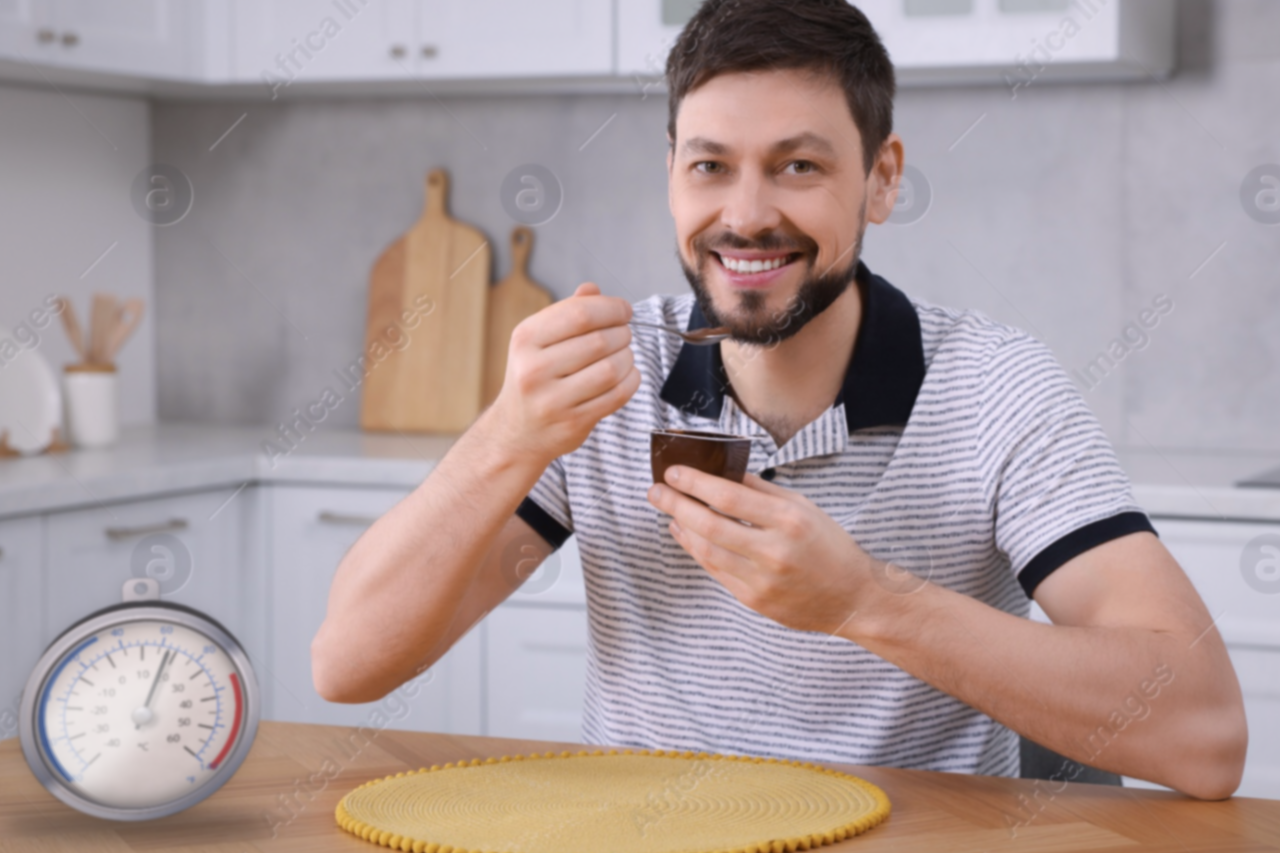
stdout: 17.5
